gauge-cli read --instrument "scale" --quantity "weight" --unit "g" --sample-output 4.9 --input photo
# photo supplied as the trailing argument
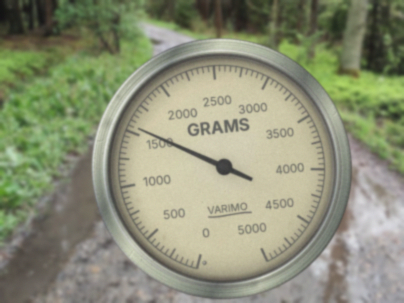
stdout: 1550
